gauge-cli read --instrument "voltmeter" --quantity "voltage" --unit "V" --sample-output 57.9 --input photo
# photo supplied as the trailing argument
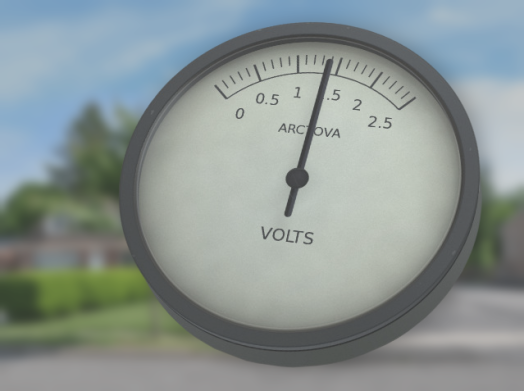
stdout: 1.4
